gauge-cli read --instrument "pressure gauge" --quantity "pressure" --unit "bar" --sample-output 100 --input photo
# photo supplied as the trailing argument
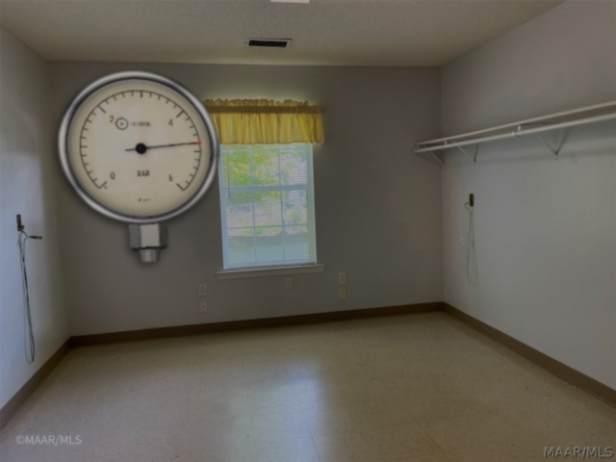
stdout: 4.8
